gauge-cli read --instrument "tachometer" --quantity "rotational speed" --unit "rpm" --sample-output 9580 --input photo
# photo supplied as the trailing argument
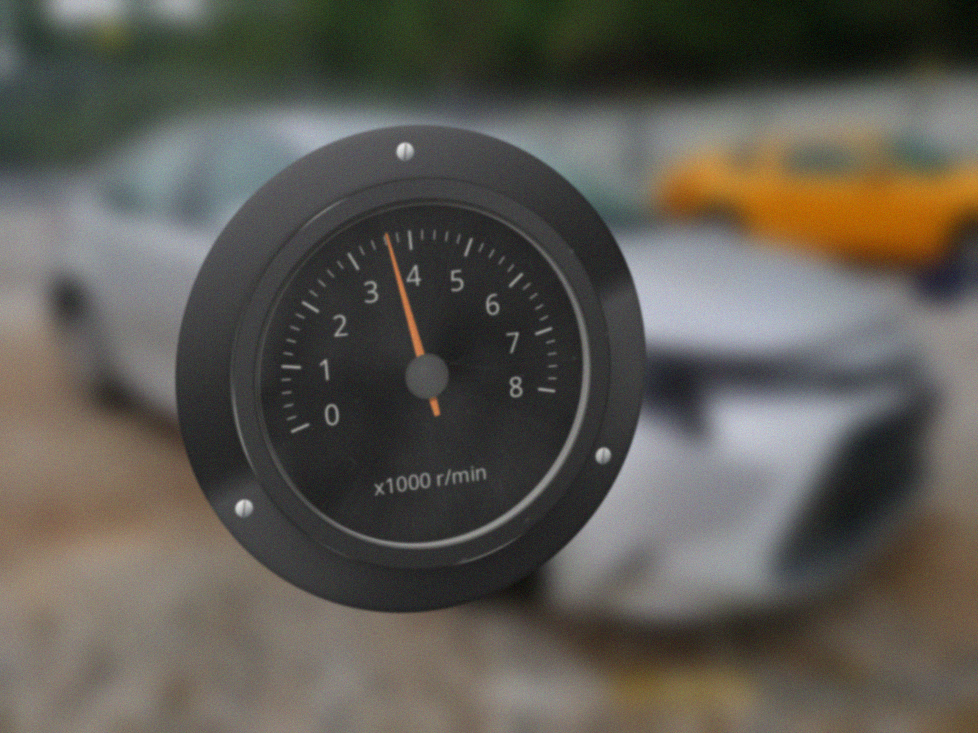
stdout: 3600
